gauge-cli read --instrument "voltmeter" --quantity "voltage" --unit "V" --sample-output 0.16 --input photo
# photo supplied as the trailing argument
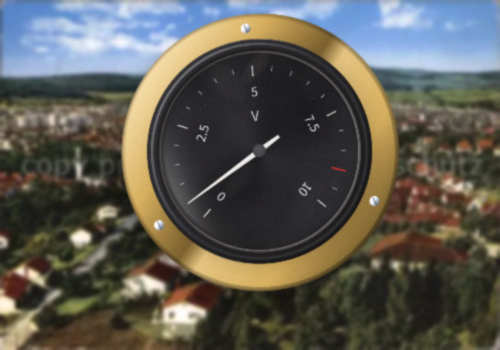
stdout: 0.5
